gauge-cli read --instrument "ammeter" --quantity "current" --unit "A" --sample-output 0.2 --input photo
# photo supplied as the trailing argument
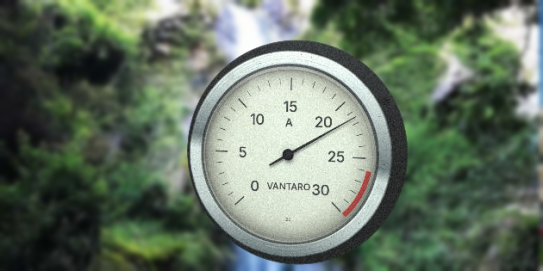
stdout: 21.5
